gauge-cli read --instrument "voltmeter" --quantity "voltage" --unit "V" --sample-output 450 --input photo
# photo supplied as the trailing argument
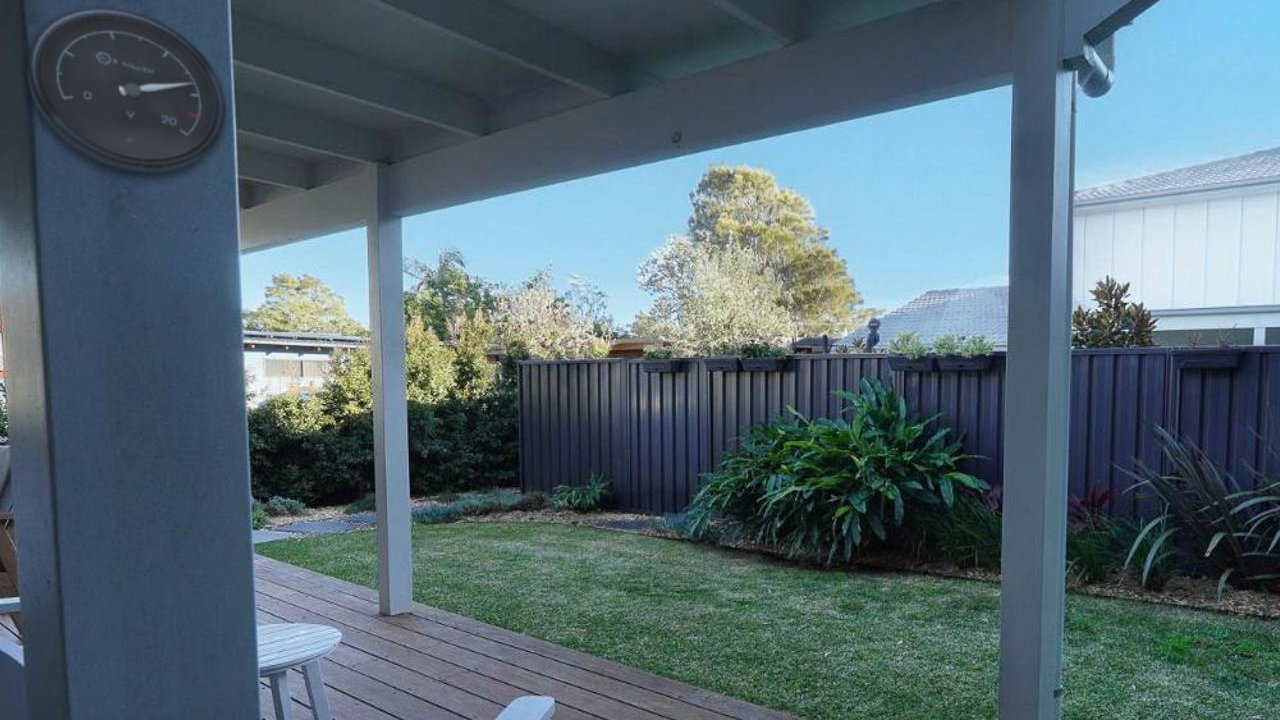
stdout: 15
